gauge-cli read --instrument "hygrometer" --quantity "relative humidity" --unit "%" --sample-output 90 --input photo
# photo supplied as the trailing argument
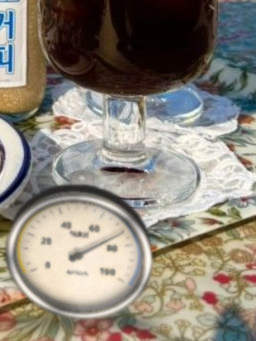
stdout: 72
